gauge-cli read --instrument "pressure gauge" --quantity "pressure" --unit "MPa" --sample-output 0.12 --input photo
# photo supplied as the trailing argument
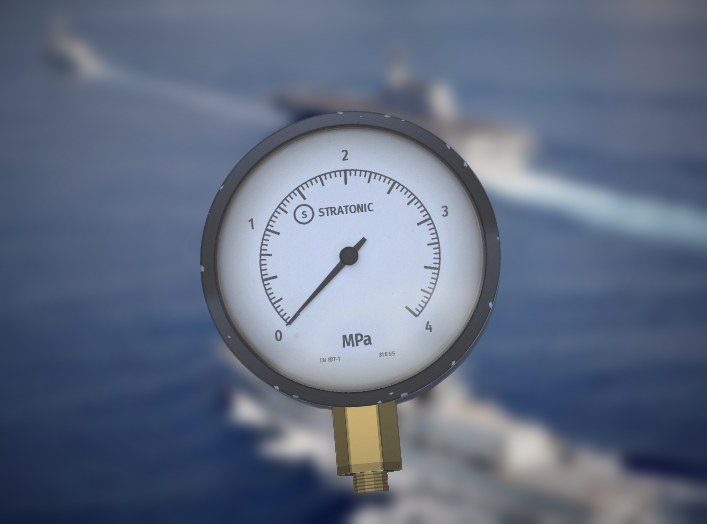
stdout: 0
